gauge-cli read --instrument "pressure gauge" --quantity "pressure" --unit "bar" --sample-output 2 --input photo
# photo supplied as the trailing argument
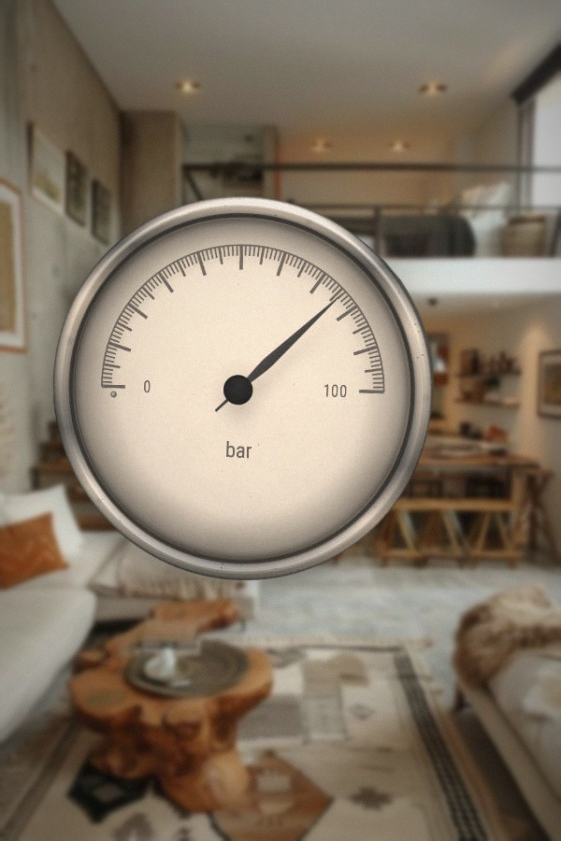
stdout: 76
